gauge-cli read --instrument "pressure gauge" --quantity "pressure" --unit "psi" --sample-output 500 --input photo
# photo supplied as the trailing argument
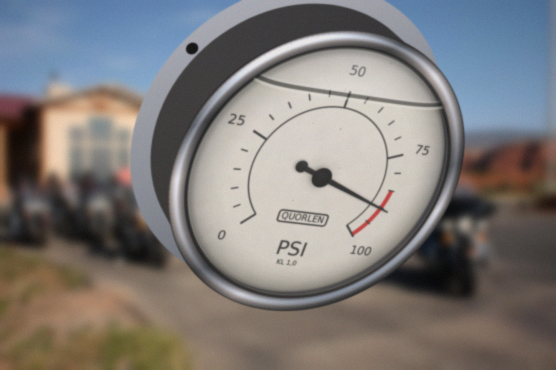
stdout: 90
